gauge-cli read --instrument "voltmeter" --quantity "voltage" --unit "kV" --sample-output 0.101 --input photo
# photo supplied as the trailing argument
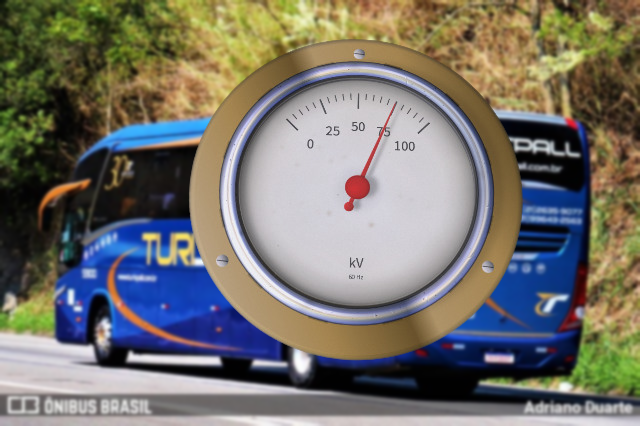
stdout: 75
